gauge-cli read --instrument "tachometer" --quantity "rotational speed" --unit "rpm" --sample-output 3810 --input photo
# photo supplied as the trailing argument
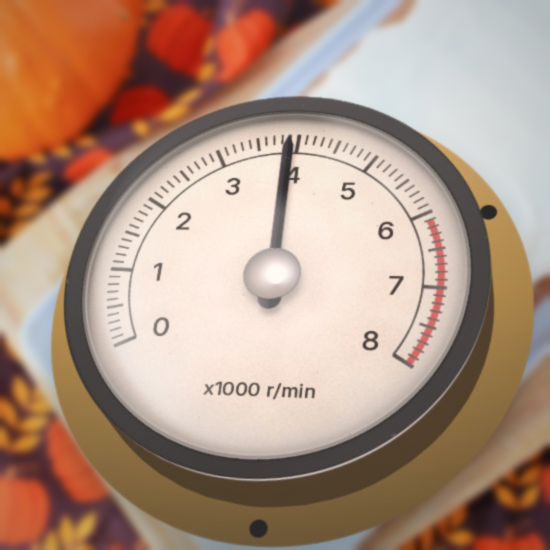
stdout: 3900
